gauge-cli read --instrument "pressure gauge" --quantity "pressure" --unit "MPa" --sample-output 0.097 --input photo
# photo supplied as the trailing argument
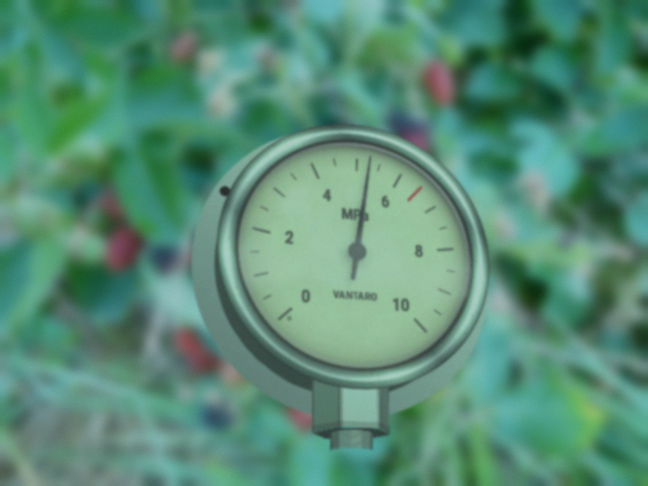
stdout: 5.25
